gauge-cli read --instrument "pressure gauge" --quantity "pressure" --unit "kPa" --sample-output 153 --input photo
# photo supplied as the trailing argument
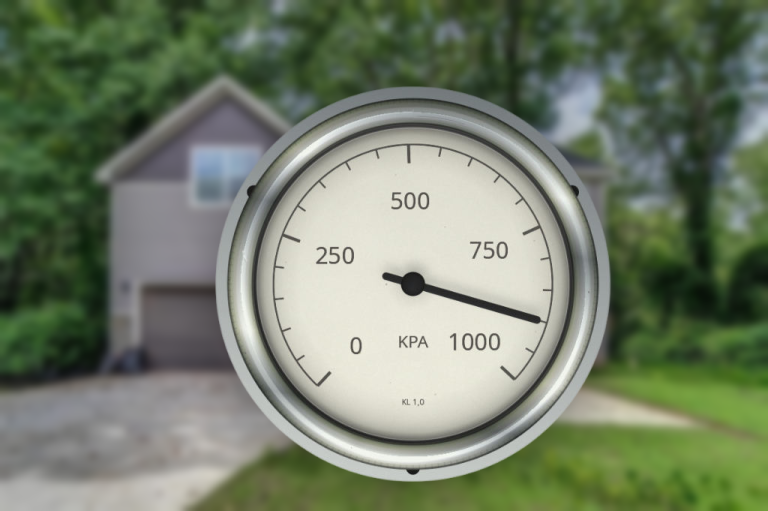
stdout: 900
